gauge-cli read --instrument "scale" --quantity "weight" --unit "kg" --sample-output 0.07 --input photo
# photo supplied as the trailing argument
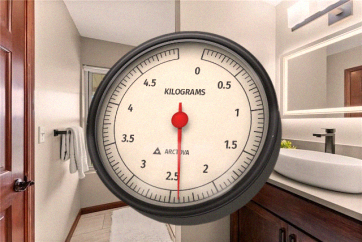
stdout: 2.4
